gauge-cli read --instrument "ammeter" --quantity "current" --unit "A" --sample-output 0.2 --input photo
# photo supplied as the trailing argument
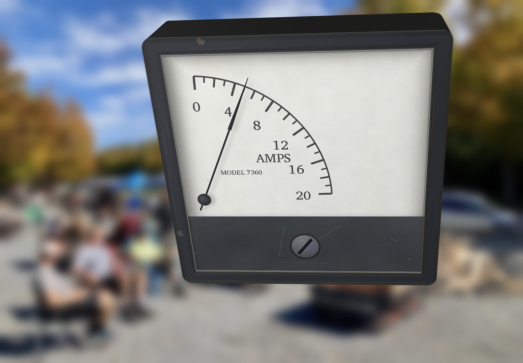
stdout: 5
